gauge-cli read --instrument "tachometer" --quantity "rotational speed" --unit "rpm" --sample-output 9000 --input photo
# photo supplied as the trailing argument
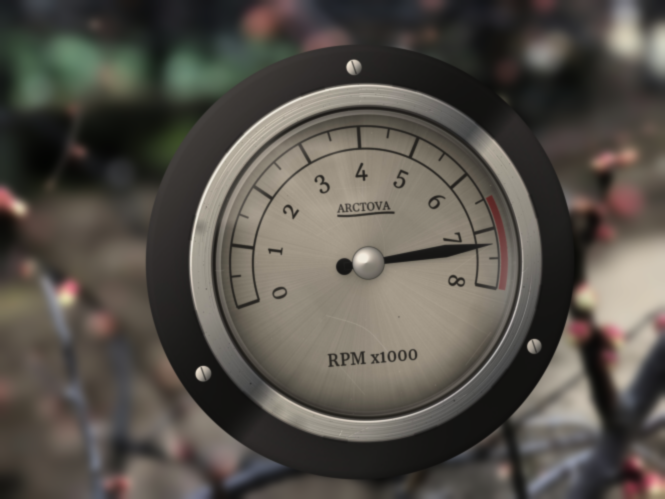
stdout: 7250
